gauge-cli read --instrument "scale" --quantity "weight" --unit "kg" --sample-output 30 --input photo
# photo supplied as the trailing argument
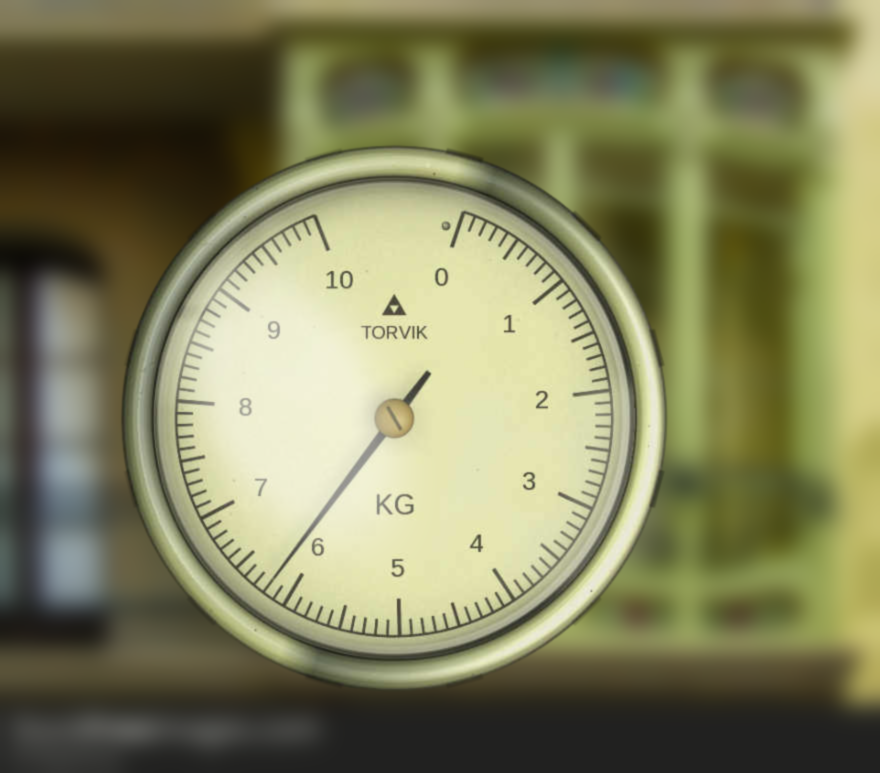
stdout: 6.2
